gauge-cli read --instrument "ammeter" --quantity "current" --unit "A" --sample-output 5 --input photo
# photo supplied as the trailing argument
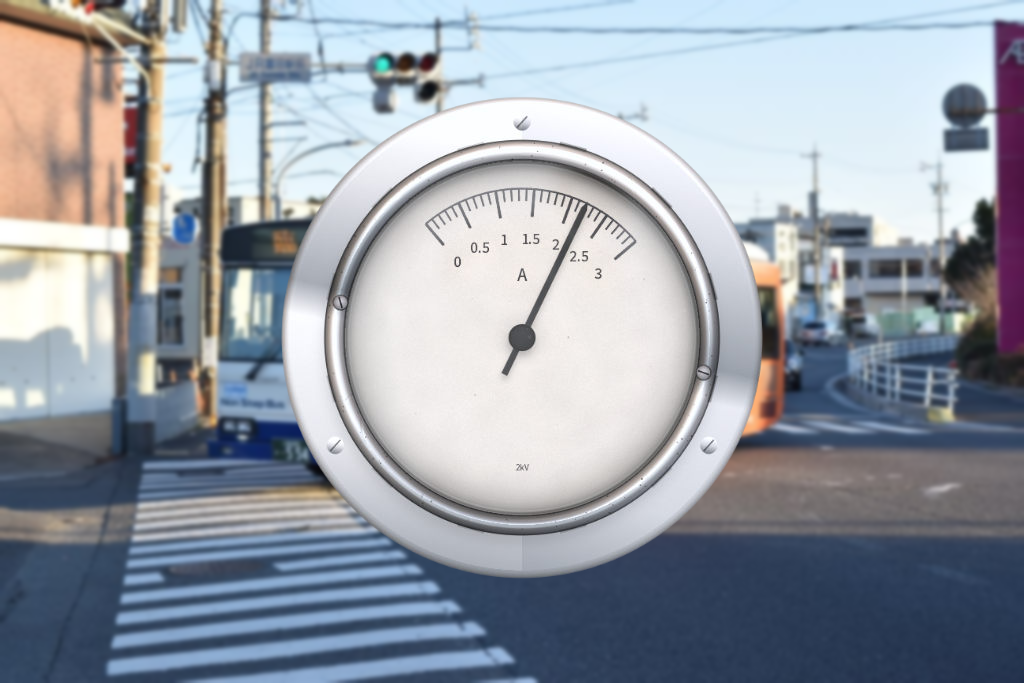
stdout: 2.2
